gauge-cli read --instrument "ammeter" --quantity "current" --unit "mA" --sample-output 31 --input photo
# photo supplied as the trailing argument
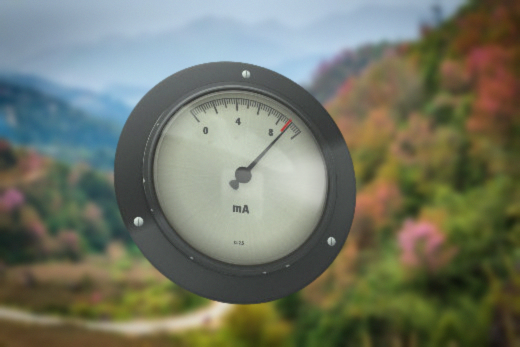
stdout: 9
